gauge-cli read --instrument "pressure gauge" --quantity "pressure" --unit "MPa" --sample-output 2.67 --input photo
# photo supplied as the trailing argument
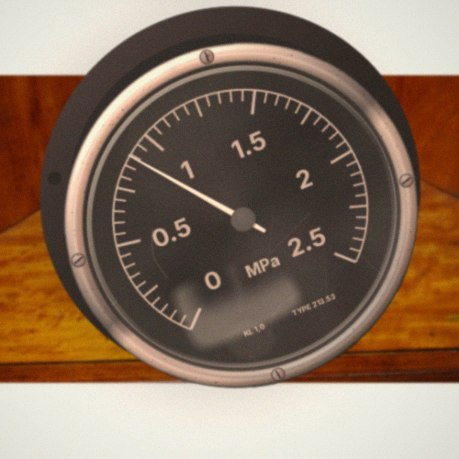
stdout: 0.9
